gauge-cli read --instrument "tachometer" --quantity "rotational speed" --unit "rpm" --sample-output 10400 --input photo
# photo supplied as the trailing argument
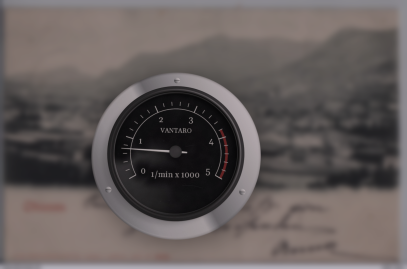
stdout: 700
